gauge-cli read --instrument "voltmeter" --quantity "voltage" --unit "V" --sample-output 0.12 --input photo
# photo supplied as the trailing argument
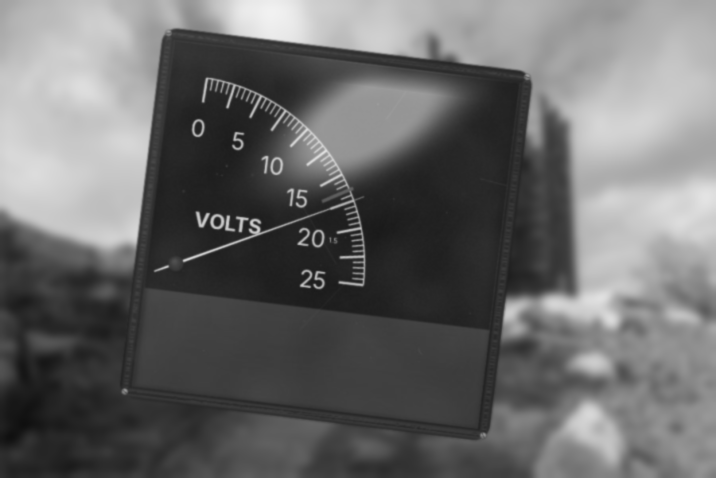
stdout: 17.5
